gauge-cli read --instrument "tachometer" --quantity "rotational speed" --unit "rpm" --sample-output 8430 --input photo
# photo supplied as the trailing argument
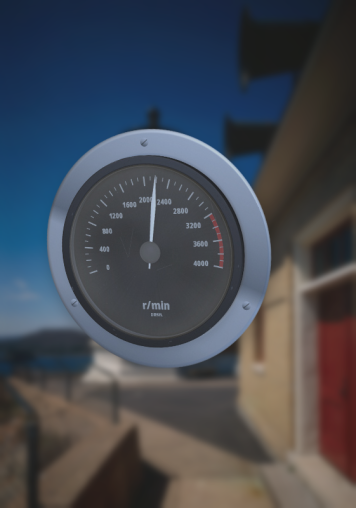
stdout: 2200
